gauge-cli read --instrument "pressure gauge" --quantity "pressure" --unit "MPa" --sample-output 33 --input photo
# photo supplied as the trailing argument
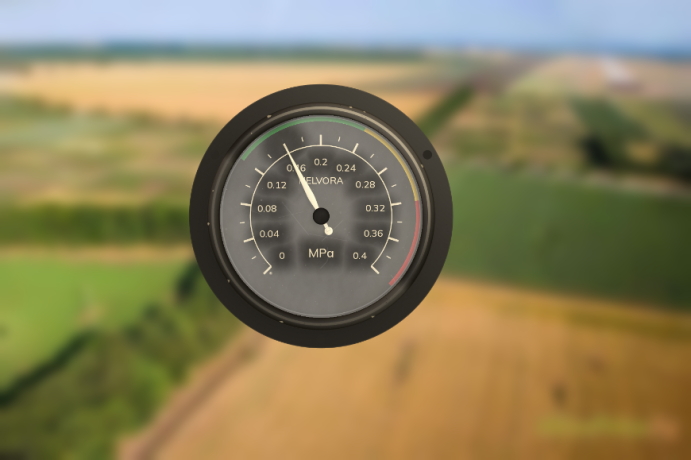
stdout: 0.16
